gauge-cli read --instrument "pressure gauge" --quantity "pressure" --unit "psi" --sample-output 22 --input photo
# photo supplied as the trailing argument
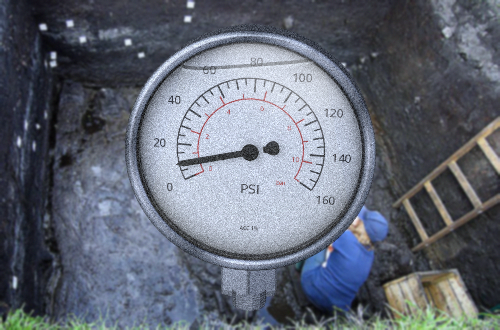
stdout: 10
